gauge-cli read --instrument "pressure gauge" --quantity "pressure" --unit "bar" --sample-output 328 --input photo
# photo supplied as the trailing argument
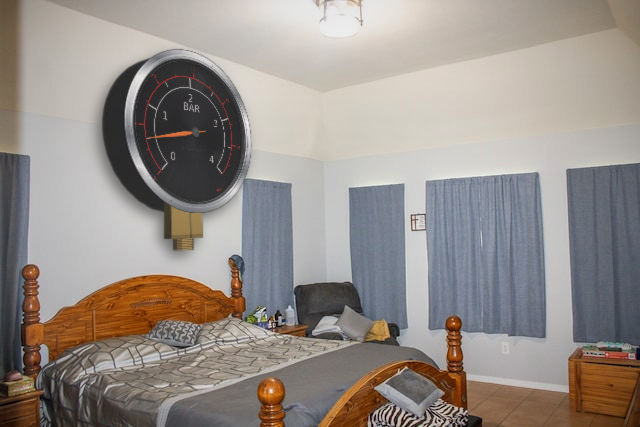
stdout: 0.5
